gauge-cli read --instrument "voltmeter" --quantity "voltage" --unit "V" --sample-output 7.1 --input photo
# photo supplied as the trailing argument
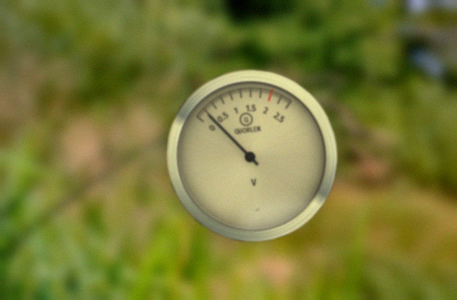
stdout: 0.25
